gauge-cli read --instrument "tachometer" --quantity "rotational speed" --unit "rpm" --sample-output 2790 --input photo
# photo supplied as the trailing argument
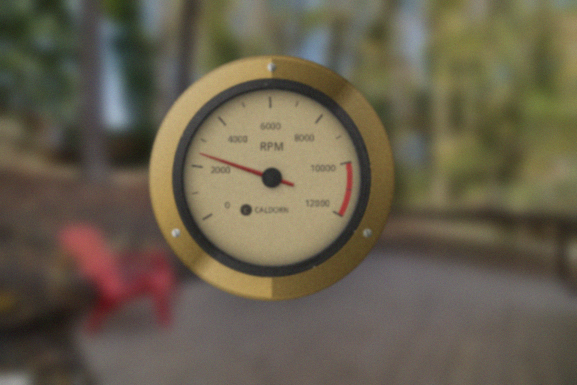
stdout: 2500
